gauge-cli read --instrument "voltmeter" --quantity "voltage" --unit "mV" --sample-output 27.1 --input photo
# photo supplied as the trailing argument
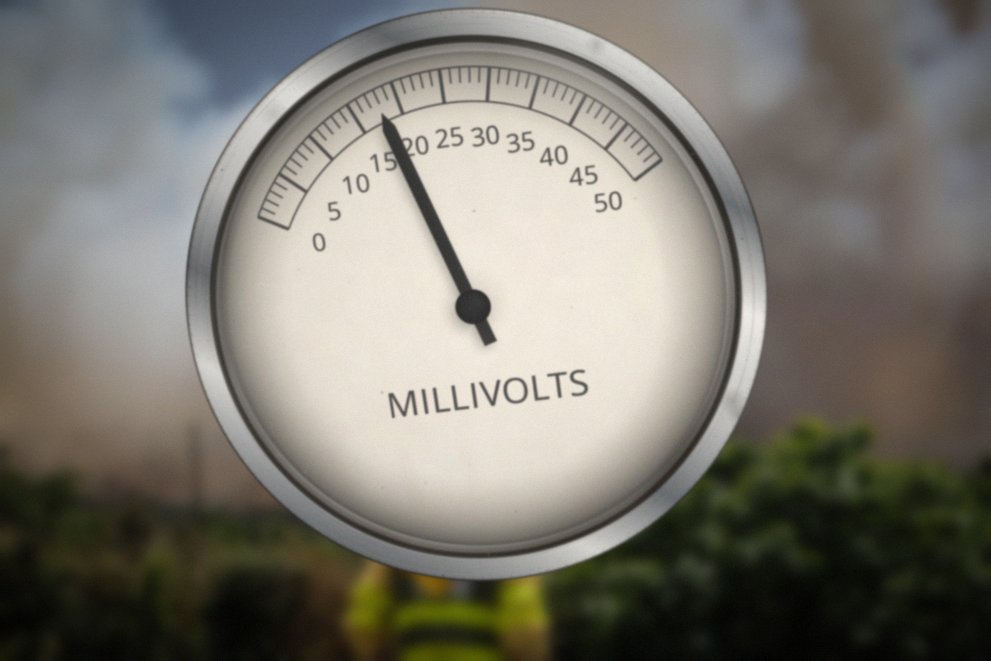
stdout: 18
